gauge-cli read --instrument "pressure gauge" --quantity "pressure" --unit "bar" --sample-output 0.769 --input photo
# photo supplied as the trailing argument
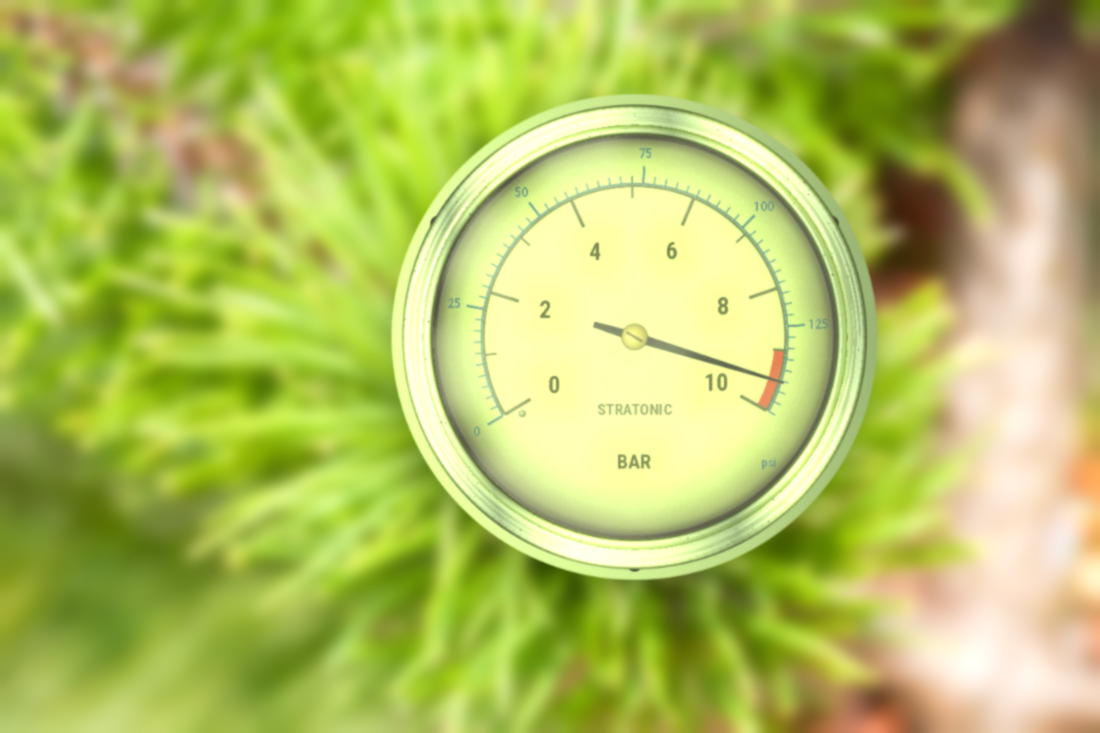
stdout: 9.5
